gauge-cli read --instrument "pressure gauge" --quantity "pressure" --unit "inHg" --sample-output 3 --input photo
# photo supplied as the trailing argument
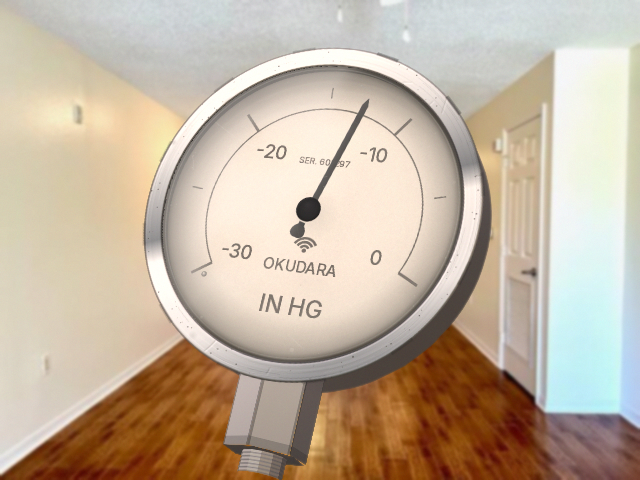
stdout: -12.5
